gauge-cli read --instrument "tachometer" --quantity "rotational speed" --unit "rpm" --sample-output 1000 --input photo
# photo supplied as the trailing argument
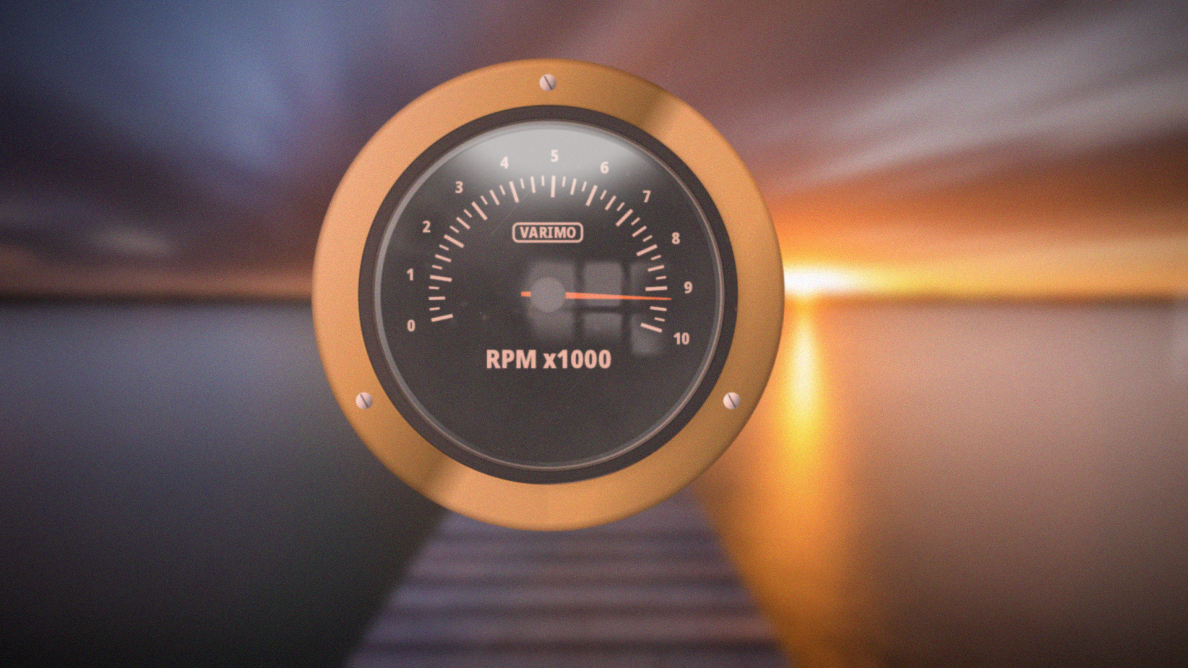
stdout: 9250
